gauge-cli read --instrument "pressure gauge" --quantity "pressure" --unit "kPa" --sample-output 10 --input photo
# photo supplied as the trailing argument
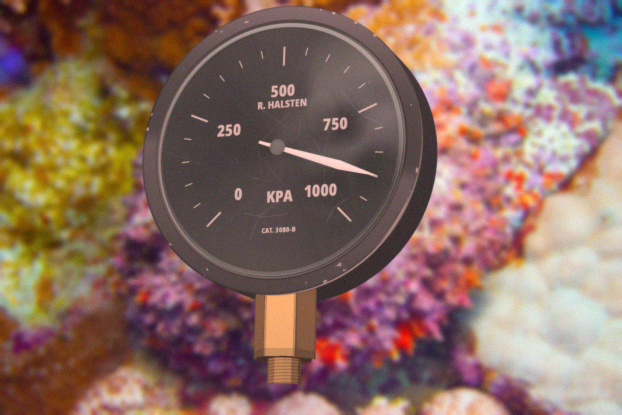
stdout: 900
